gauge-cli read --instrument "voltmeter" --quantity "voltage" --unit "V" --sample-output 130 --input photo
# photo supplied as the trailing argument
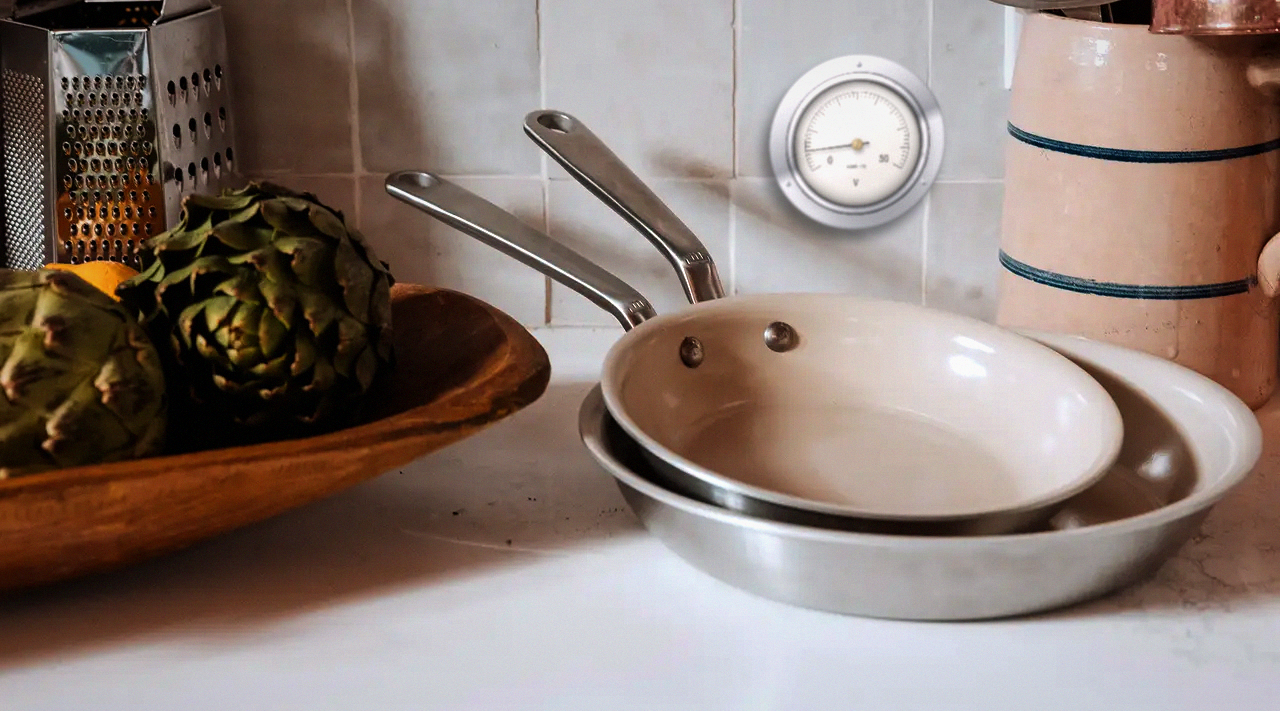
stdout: 5
